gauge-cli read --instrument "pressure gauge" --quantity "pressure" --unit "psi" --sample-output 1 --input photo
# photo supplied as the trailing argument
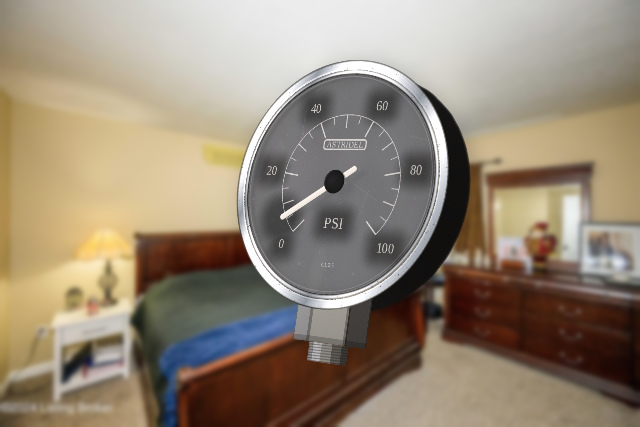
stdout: 5
